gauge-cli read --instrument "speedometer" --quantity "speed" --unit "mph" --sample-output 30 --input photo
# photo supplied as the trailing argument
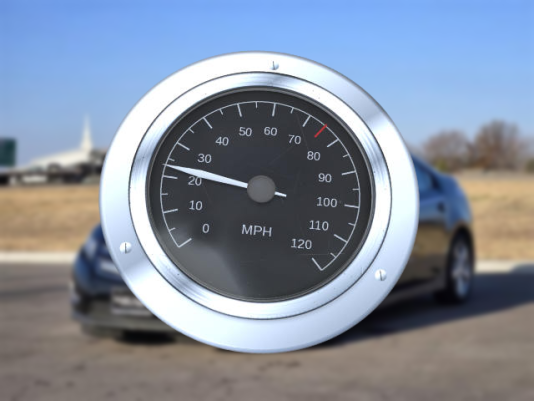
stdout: 22.5
